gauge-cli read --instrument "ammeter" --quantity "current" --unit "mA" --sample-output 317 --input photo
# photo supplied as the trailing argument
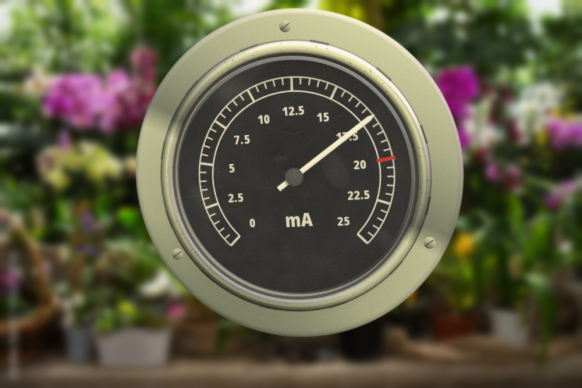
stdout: 17.5
